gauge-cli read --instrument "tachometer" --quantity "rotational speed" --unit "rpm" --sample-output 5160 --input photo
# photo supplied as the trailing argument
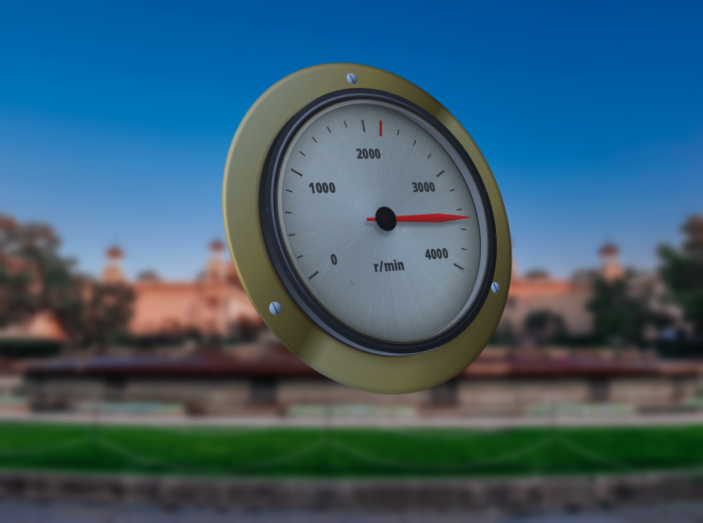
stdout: 3500
